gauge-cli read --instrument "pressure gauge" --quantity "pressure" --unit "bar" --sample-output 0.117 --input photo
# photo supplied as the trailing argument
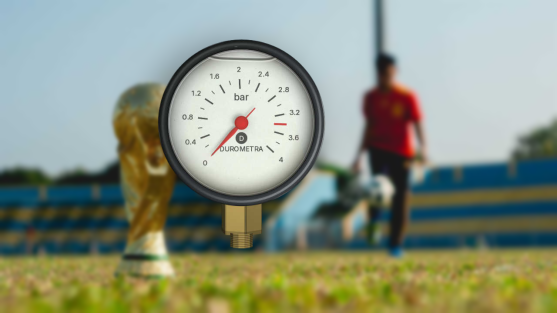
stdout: 0
